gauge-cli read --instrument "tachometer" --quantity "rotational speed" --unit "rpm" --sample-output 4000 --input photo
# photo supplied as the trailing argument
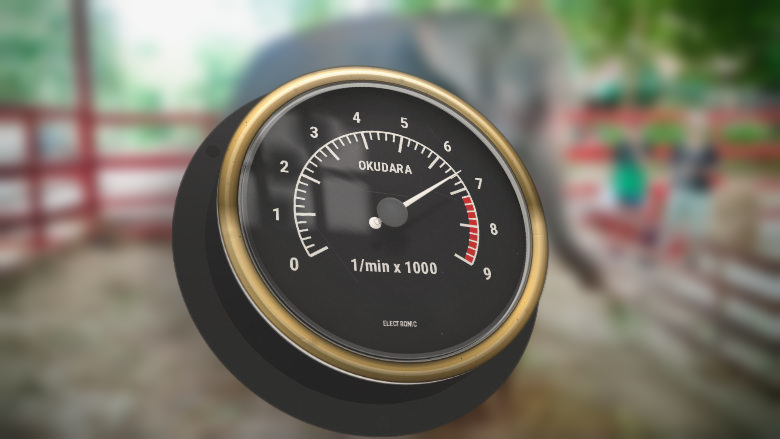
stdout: 6600
